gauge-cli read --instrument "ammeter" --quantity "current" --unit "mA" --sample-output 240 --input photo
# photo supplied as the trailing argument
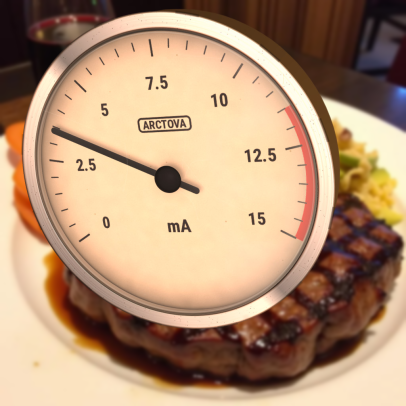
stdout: 3.5
